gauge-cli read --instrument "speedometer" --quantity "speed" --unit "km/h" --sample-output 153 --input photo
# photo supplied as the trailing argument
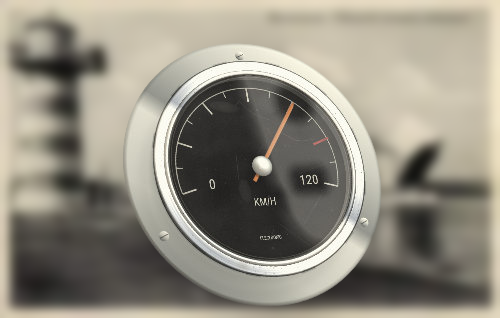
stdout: 80
